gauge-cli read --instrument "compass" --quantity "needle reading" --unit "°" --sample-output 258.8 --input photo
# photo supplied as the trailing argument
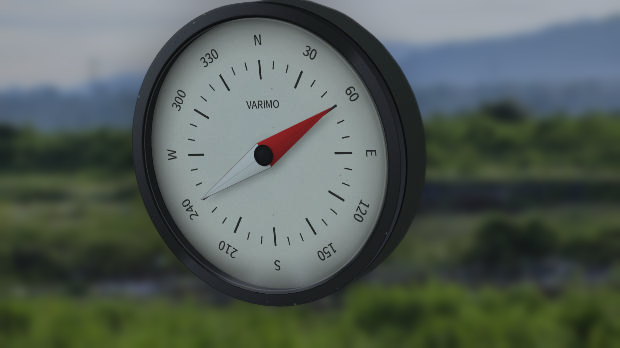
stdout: 60
